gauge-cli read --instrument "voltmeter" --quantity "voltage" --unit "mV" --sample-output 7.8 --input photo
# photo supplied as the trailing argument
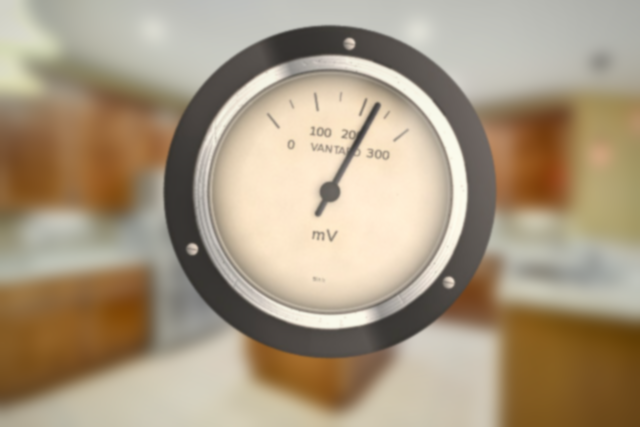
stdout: 225
